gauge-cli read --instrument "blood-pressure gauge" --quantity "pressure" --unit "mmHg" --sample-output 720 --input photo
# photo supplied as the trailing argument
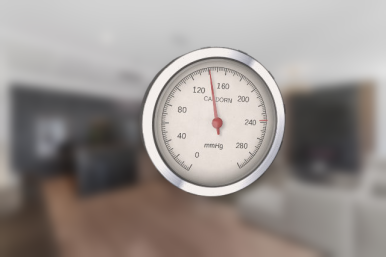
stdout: 140
